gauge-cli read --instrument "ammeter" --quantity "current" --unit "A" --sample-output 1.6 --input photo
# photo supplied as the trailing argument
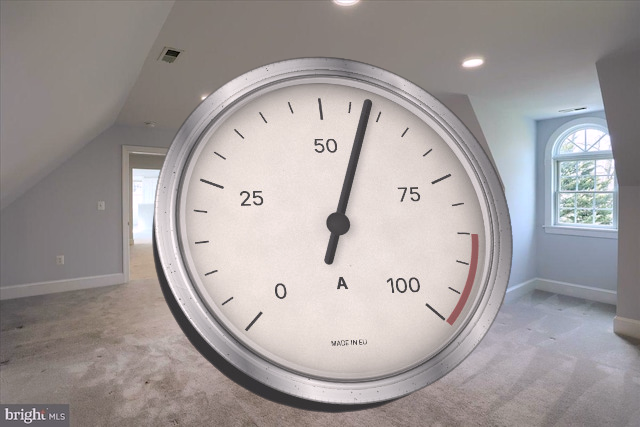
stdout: 57.5
